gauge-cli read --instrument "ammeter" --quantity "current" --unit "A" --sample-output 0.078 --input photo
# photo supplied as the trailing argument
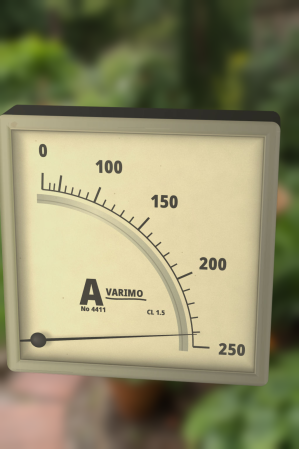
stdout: 240
